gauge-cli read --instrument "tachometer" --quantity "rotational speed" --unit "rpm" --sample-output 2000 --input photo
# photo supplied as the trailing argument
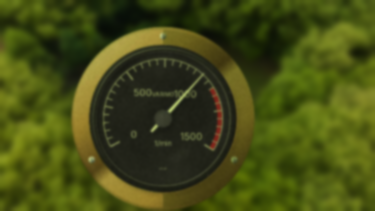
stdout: 1000
